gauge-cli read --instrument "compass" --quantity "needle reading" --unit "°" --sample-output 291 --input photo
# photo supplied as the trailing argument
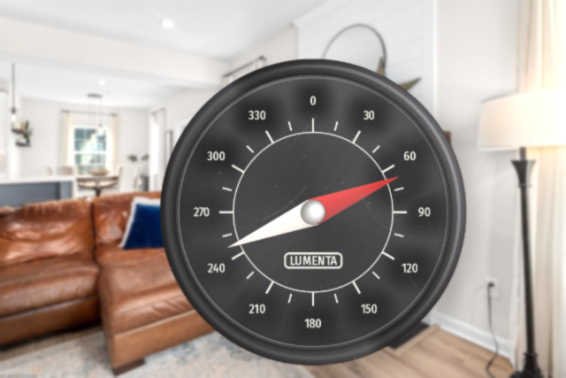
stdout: 67.5
